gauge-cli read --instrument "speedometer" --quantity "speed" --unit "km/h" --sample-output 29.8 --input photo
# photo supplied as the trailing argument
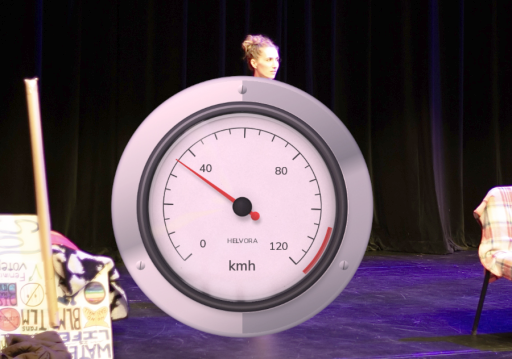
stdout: 35
